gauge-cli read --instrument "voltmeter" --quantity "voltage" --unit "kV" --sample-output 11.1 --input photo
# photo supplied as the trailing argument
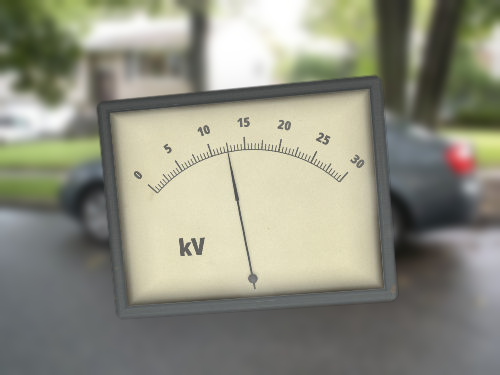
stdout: 12.5
